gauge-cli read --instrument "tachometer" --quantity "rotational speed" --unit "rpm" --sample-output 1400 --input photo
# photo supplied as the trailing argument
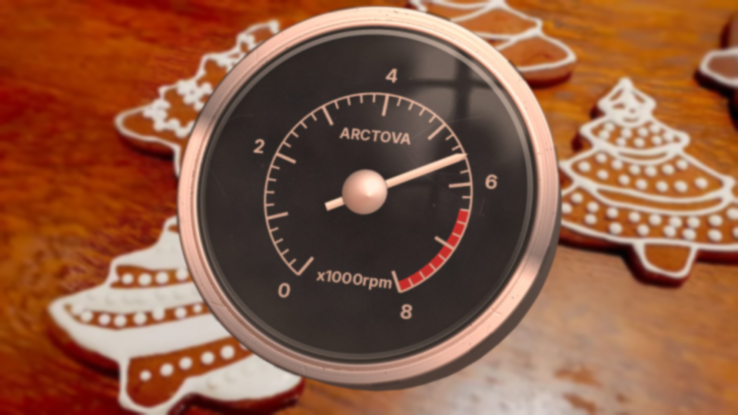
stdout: 5600
